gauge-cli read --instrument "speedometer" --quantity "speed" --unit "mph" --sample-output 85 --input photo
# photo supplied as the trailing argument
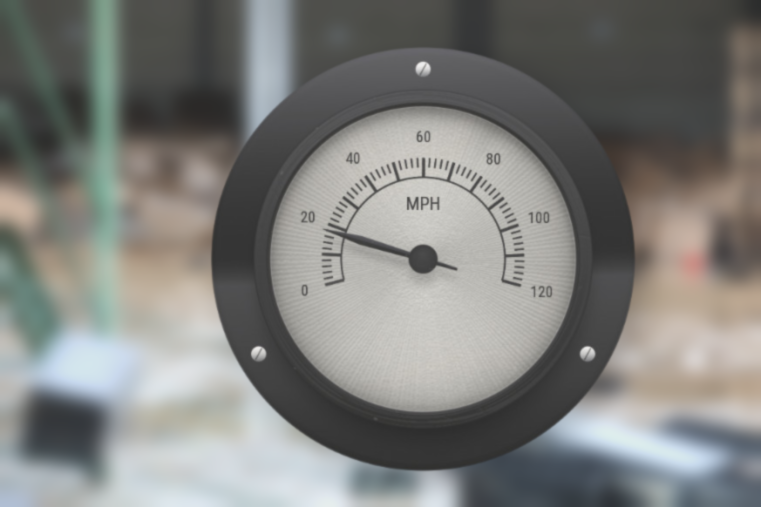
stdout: 18
